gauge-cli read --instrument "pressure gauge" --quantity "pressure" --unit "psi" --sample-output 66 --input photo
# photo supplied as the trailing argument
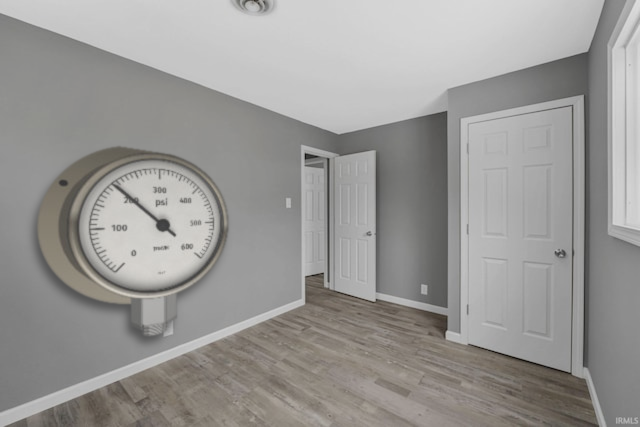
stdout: 200
